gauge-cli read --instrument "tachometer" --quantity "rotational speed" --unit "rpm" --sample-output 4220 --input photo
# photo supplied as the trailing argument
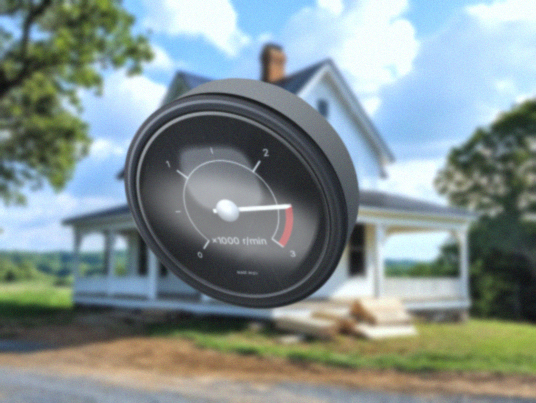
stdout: 2500
